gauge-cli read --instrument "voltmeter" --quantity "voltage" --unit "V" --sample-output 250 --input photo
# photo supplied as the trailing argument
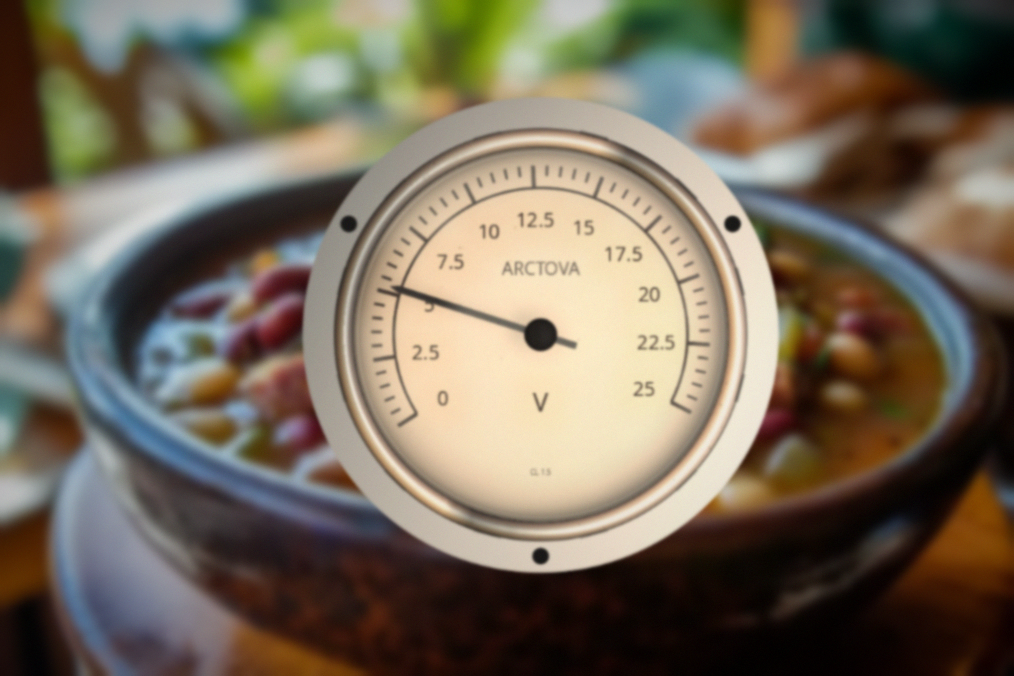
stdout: 5.25
